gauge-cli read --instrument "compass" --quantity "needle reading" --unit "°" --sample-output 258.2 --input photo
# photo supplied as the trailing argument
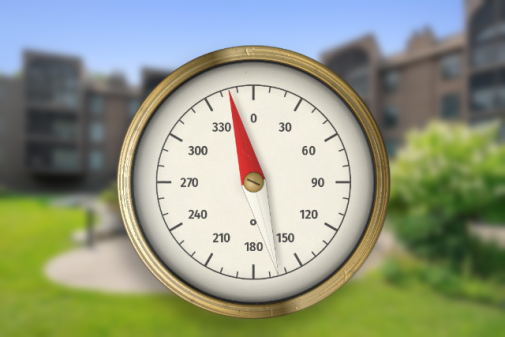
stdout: 345
